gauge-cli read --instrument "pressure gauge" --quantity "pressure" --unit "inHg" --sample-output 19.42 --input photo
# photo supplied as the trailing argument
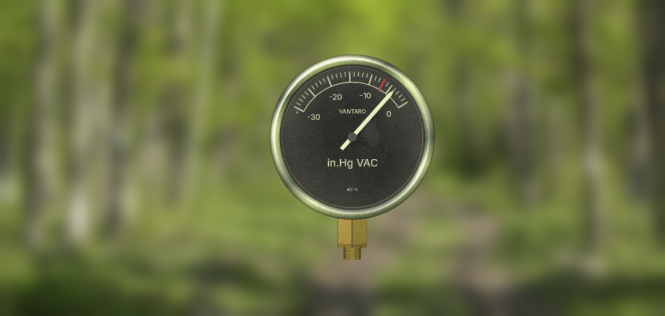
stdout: -4
